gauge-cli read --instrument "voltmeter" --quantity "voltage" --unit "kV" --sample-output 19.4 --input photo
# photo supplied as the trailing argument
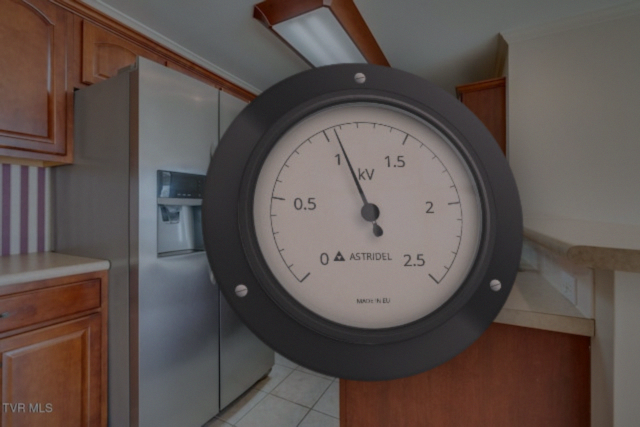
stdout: 1.05
